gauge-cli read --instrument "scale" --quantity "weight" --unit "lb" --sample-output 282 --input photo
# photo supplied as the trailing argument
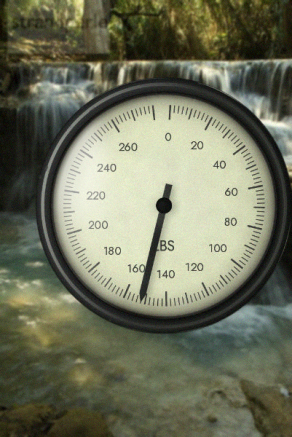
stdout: 152
